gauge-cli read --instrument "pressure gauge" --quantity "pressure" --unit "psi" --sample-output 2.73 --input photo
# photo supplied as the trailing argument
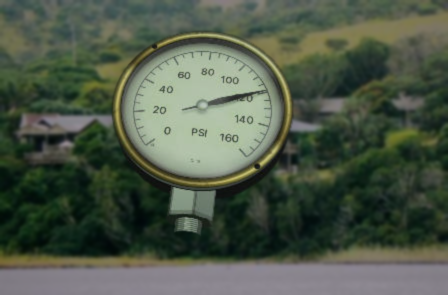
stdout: 120
